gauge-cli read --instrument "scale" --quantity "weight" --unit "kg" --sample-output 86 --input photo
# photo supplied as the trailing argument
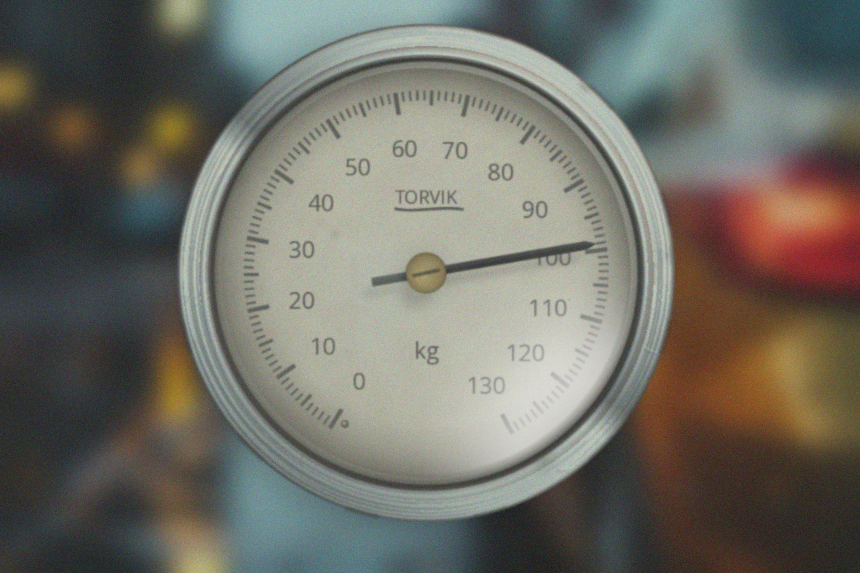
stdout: 99
